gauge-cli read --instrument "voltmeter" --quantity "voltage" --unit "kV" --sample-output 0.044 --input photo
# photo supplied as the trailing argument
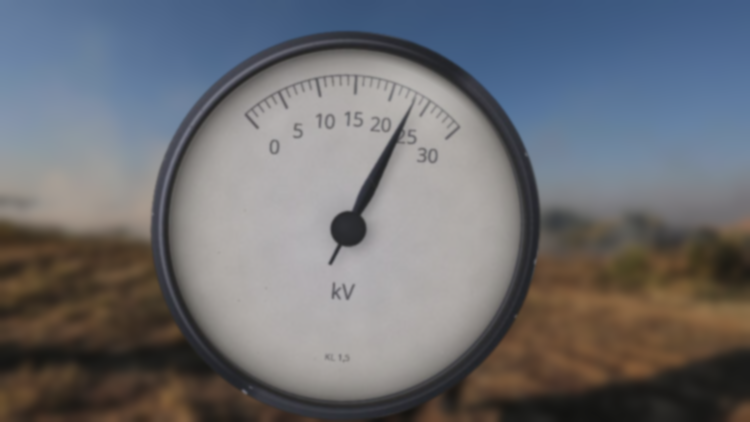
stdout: 23
